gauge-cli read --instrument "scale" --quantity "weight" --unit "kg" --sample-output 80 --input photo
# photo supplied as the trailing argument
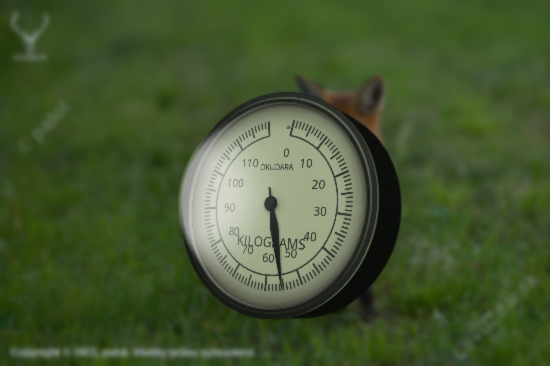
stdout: 55
